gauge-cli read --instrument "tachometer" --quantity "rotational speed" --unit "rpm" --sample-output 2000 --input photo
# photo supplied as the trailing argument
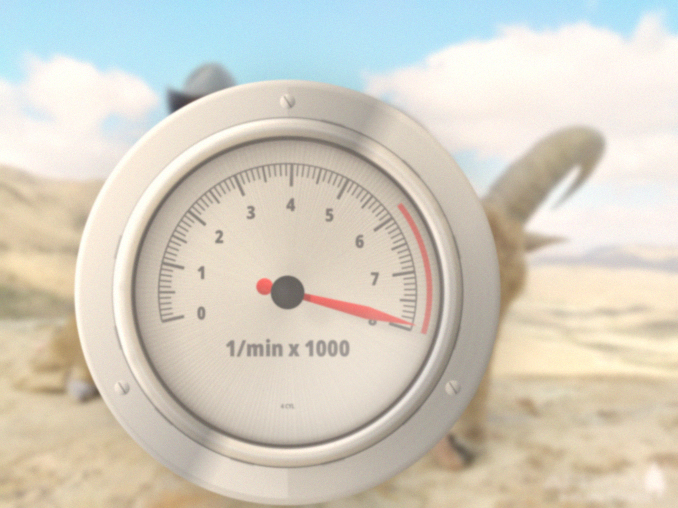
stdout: 7900
